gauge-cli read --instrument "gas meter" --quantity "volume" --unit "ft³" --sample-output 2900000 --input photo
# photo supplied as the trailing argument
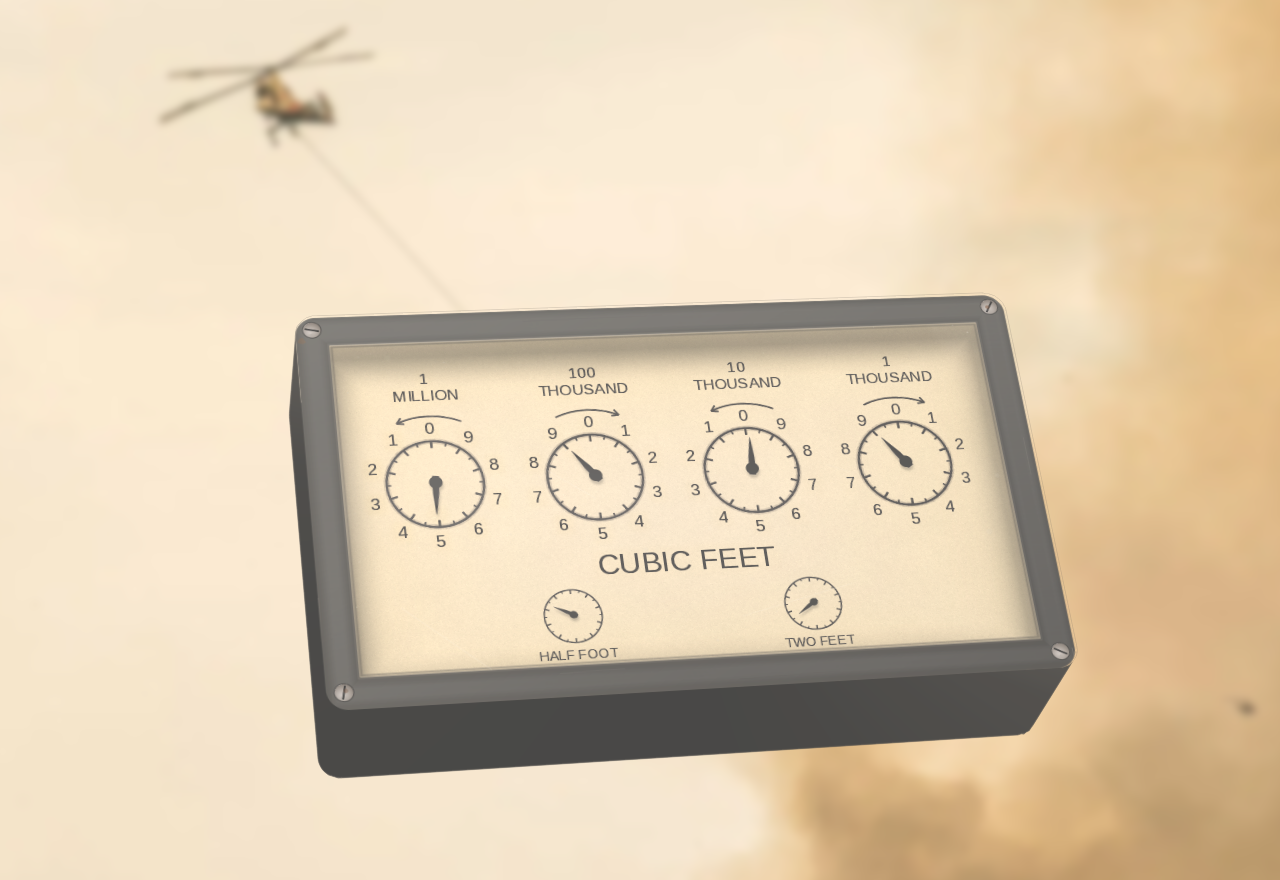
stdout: 489900
